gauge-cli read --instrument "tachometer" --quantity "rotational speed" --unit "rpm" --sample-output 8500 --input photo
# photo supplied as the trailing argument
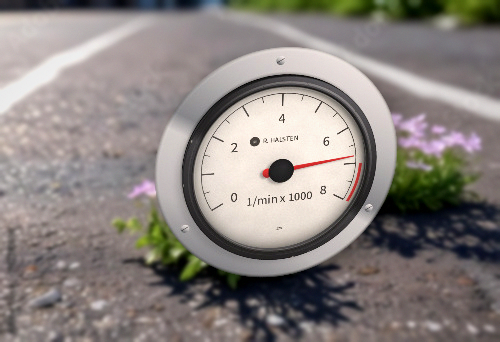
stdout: 6750
